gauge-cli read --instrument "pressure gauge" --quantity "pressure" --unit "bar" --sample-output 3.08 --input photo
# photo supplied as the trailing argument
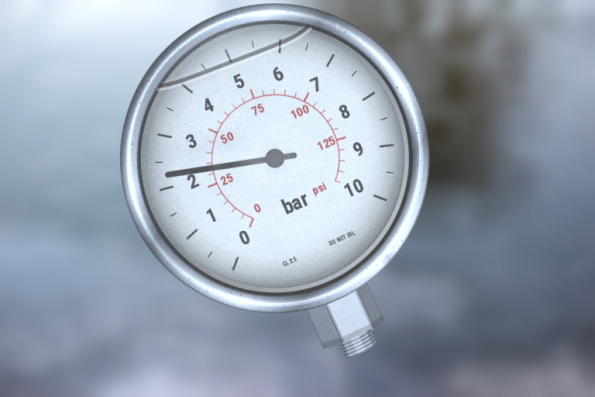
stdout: 2.25
